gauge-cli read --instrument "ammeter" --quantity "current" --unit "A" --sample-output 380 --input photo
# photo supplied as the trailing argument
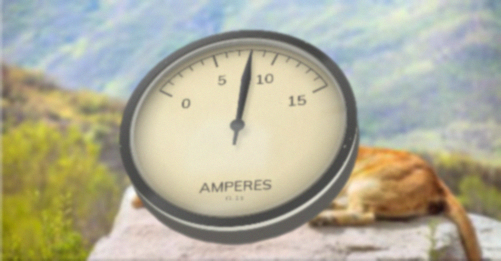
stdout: 8
